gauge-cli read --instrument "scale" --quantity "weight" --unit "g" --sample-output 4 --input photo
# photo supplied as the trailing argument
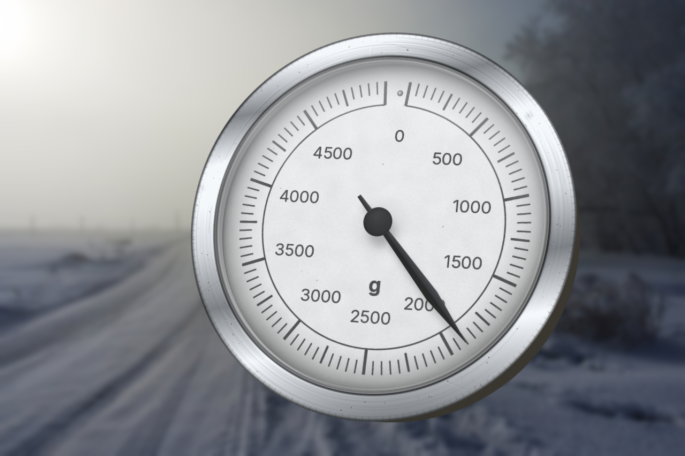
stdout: 1900
